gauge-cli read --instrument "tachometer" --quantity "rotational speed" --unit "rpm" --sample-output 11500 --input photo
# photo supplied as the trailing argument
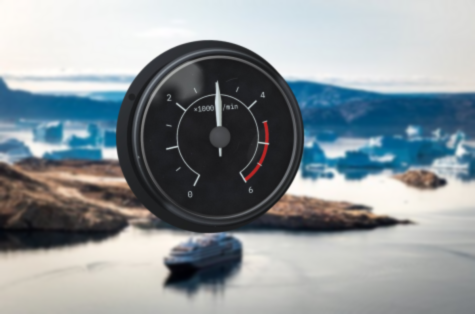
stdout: 3000
